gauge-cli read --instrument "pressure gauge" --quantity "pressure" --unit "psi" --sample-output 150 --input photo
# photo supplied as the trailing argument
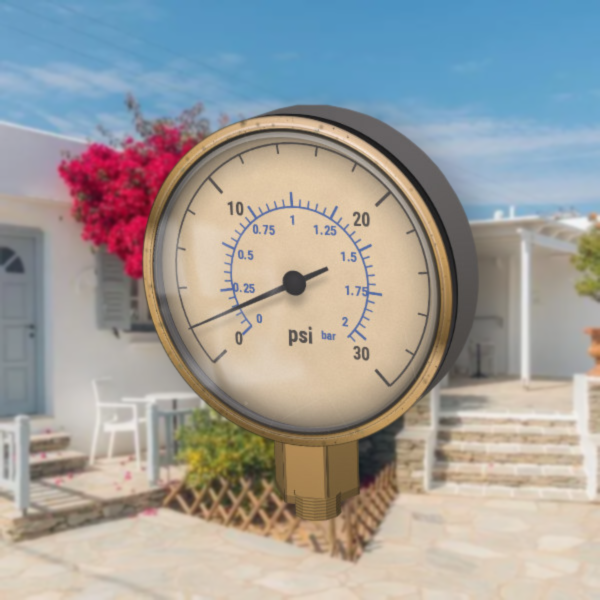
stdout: 2
